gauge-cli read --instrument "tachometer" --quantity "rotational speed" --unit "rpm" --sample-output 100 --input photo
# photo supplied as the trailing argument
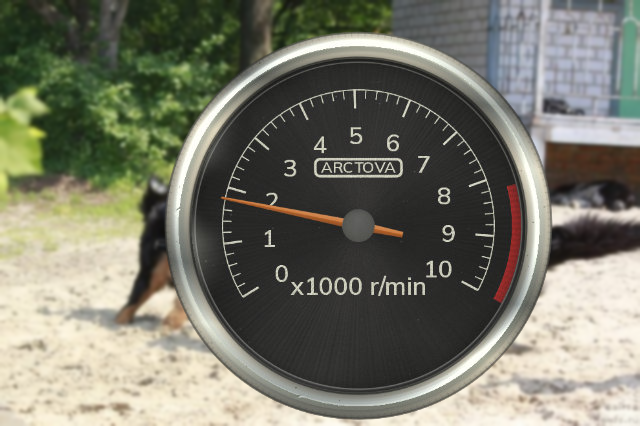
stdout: 1800
